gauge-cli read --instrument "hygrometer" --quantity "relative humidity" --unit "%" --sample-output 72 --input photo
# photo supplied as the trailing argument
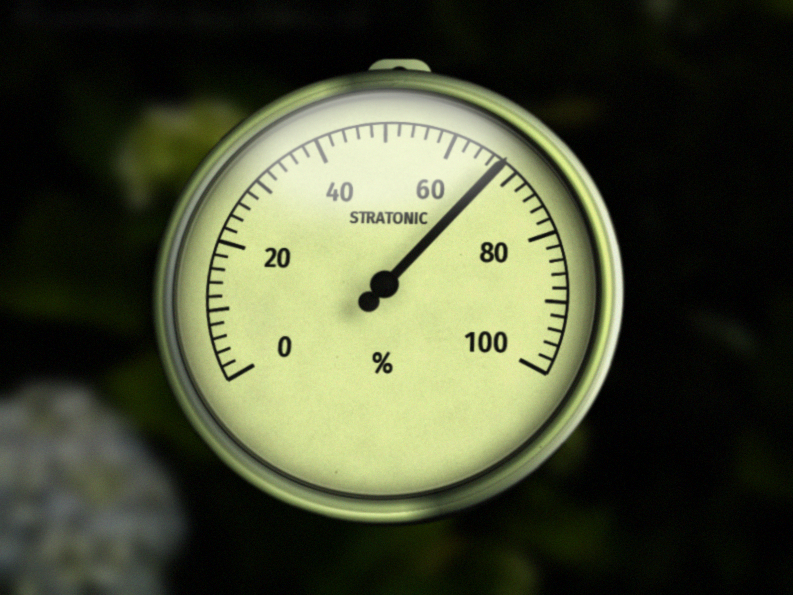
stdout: 68
